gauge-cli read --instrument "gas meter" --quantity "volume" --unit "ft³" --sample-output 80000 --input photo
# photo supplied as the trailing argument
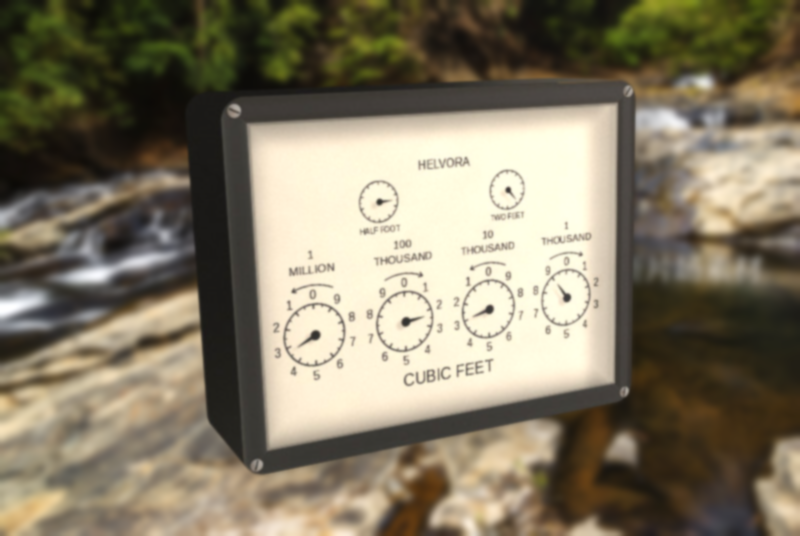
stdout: 322900
